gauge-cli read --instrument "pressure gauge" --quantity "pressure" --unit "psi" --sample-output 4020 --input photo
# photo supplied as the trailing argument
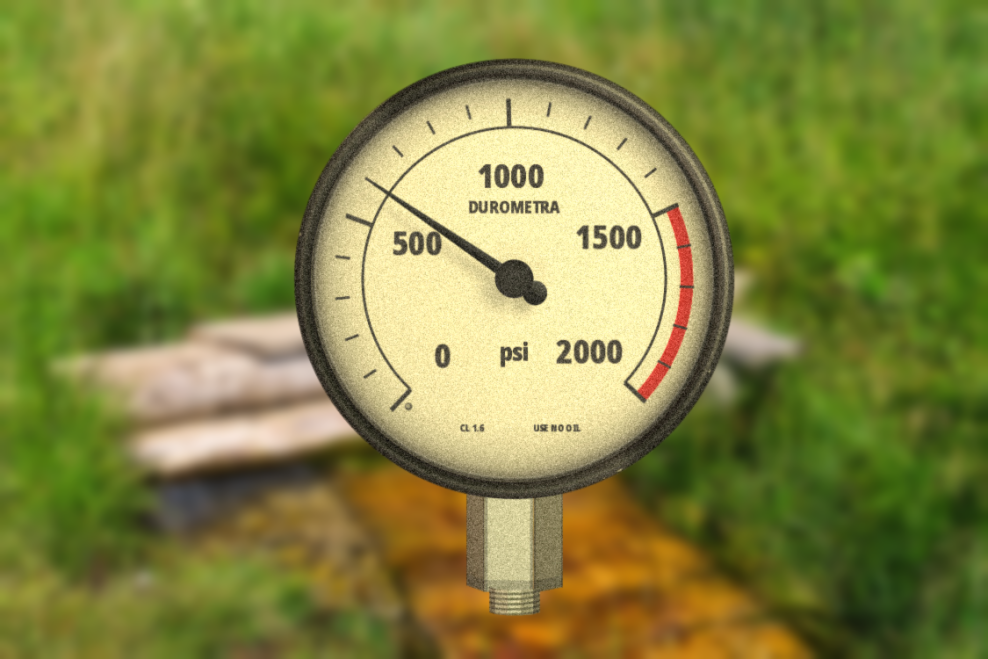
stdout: 600
